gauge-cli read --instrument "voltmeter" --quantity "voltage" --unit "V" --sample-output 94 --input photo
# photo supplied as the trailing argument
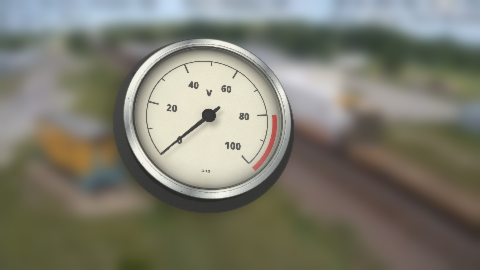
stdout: 0
